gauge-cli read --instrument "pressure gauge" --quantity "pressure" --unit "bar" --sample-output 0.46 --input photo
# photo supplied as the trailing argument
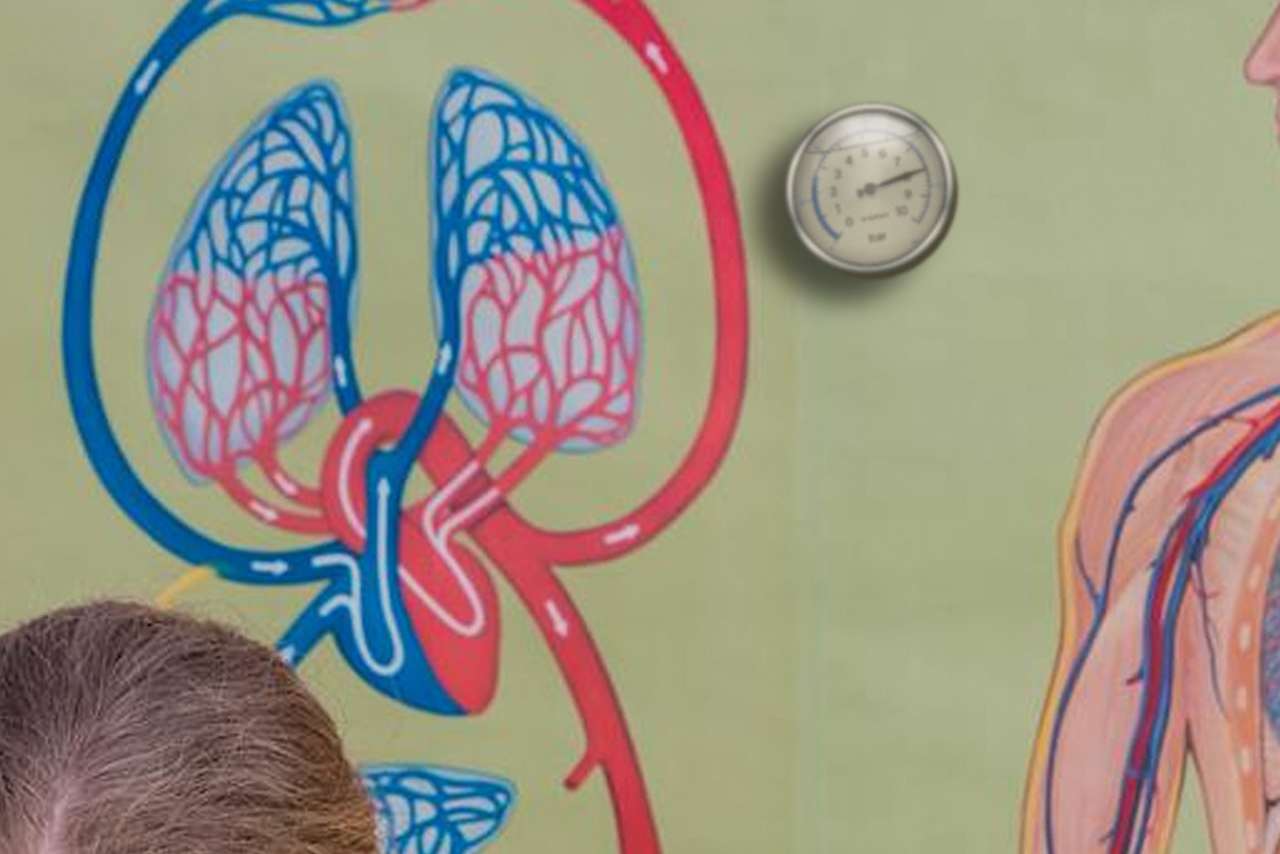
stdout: 8
